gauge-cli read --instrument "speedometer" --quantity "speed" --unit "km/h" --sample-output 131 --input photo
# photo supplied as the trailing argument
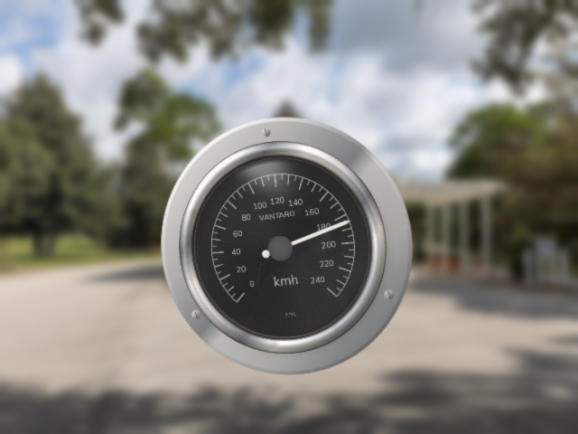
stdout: 185
